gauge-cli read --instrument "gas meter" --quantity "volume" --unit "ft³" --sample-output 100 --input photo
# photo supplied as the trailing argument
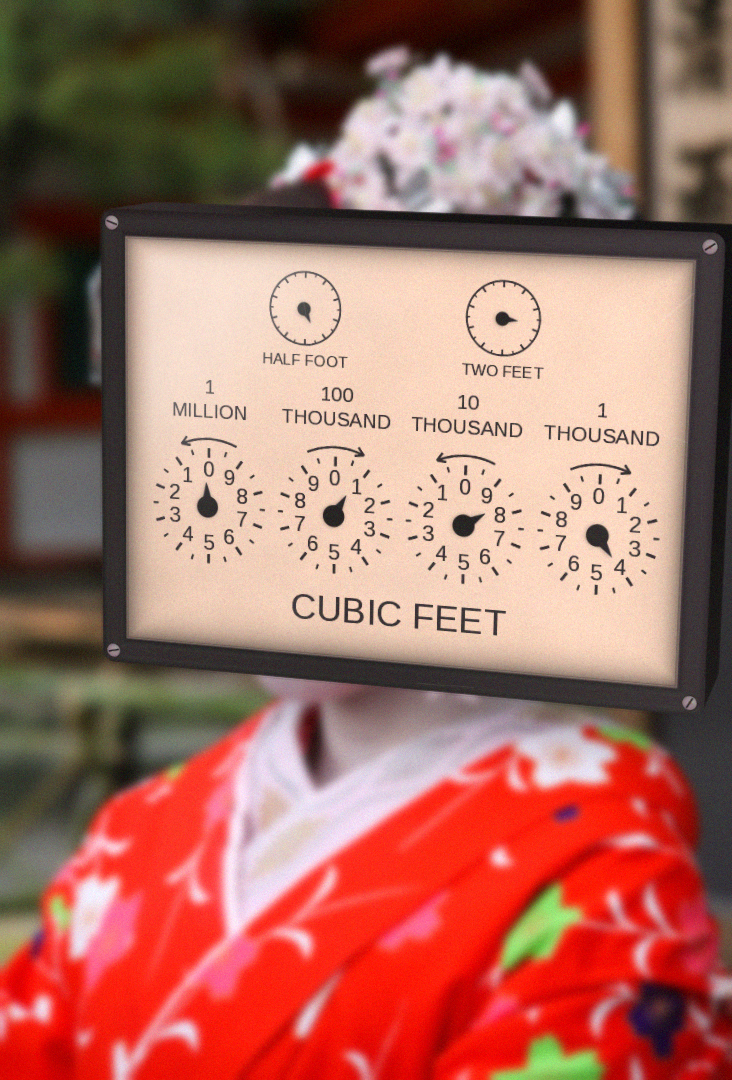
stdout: 8400
